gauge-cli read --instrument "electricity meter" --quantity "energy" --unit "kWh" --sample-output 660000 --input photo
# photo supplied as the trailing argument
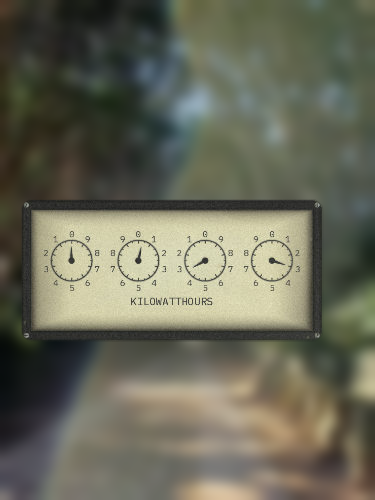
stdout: 33
